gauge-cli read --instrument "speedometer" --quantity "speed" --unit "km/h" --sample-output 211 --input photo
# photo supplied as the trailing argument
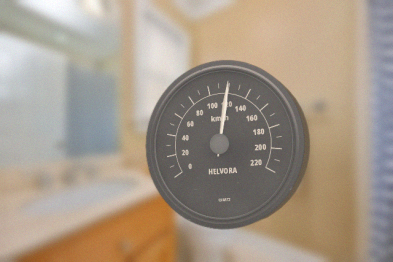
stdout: 120
